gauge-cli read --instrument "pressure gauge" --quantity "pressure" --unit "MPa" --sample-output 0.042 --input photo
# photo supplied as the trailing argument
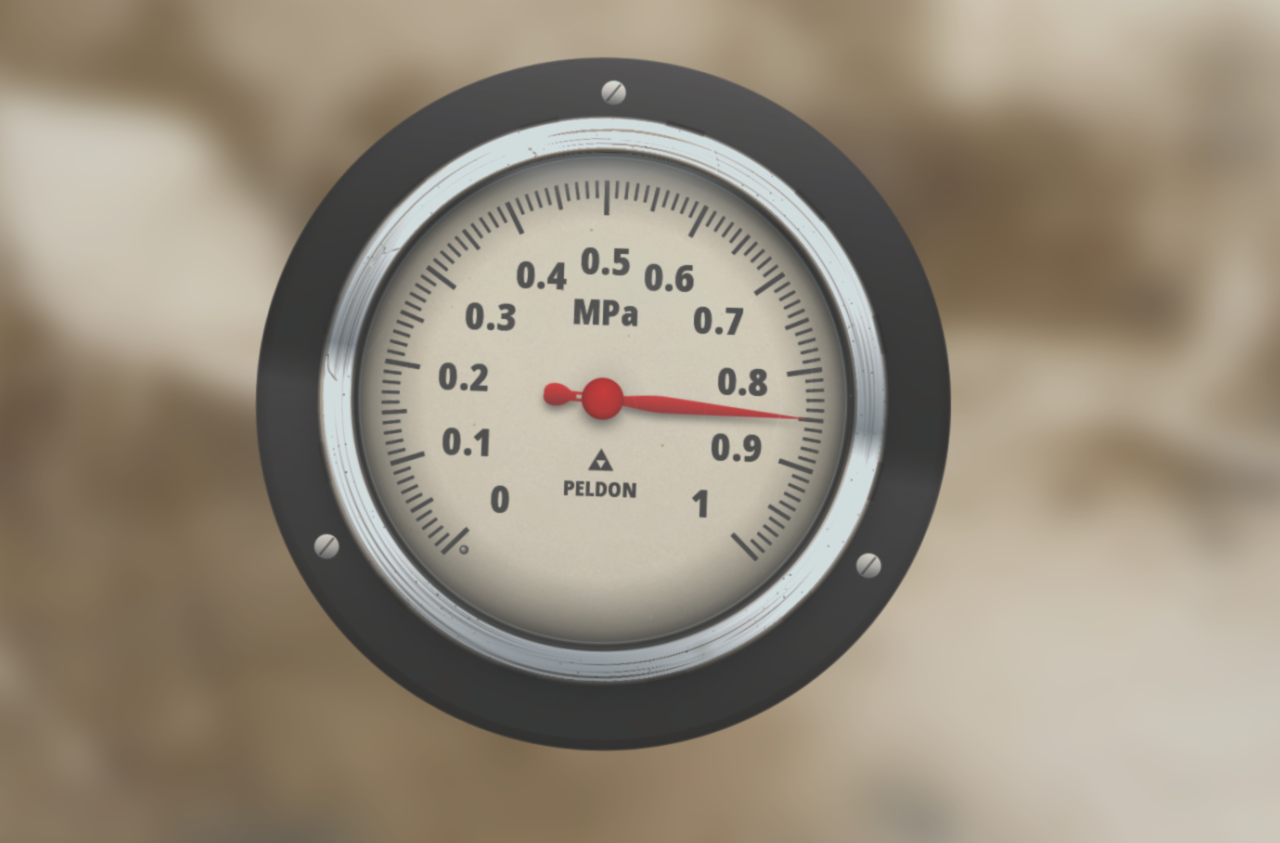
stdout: 0.85
